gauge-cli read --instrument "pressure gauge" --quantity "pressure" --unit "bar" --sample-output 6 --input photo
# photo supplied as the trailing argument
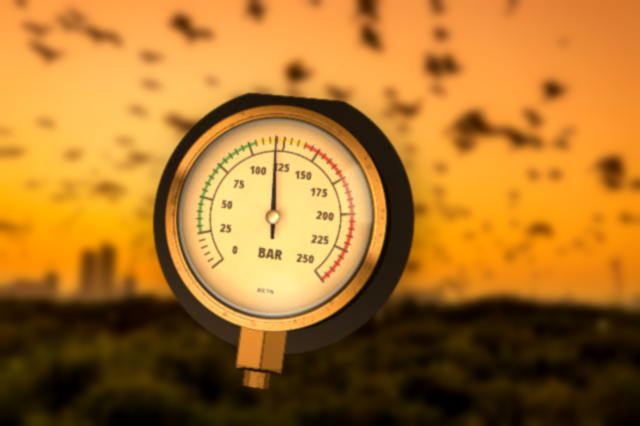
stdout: 120
